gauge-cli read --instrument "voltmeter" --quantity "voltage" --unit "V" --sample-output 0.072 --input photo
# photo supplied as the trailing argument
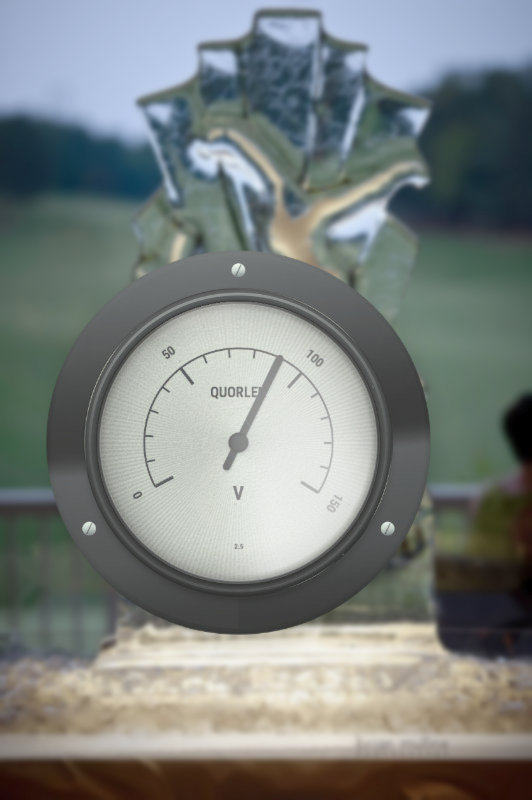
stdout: 90
